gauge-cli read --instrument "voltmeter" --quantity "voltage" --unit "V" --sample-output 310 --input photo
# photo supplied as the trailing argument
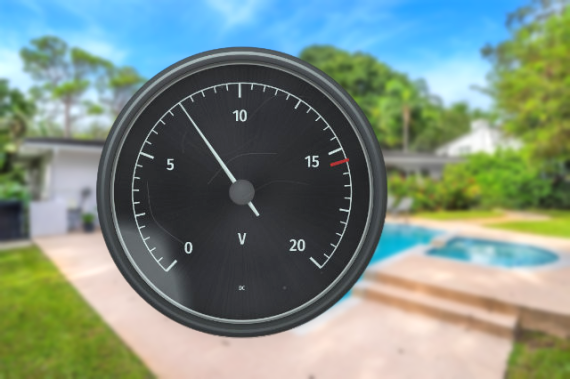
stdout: 7.5
